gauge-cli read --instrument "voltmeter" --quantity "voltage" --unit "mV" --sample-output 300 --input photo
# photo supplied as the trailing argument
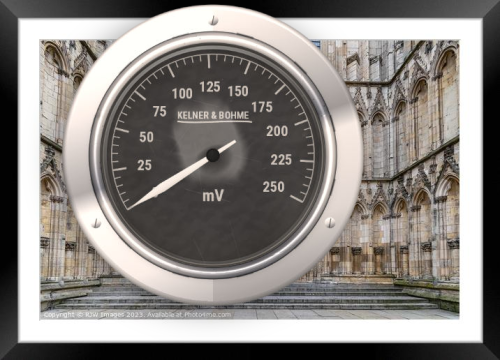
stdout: 0
